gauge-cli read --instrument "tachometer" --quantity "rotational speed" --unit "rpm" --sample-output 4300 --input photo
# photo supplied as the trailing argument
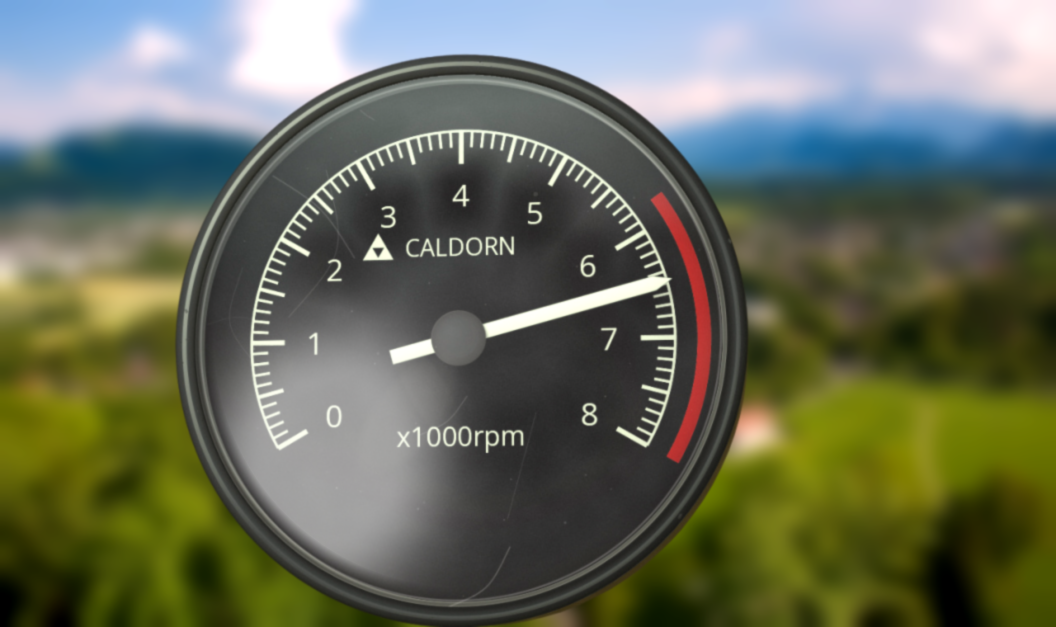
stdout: 6500
